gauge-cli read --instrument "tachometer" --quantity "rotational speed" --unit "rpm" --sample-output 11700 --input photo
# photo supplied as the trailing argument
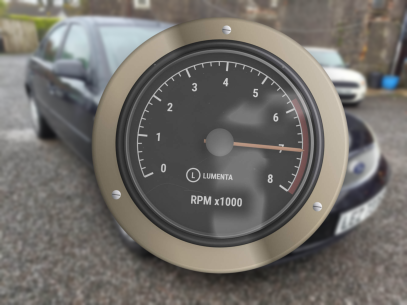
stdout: 7000
